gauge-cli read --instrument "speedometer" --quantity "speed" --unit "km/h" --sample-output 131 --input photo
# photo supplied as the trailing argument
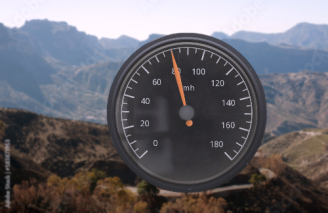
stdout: 80
